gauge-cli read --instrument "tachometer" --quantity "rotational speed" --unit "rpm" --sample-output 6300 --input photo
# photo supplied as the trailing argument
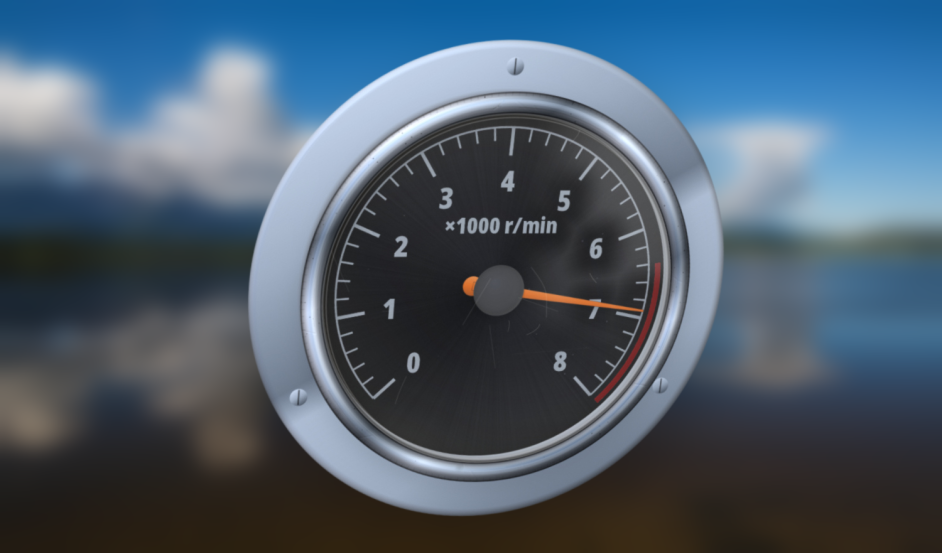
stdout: 6900
